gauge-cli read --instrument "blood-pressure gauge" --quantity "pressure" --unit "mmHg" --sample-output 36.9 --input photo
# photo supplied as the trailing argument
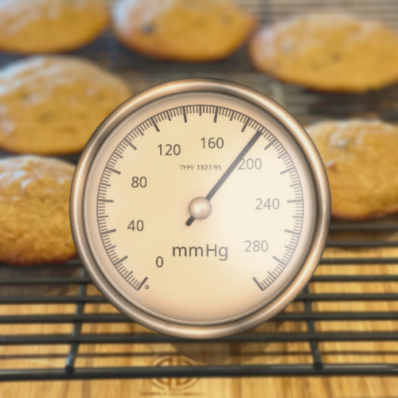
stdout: 190
